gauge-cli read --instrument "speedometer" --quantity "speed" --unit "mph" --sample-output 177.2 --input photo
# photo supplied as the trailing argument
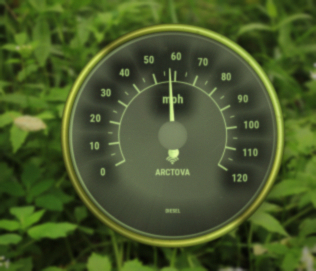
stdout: 57.5
